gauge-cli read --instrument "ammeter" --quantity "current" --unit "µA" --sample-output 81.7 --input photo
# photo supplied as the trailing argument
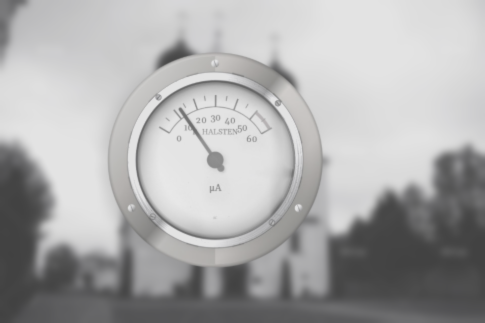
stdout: 12.5
